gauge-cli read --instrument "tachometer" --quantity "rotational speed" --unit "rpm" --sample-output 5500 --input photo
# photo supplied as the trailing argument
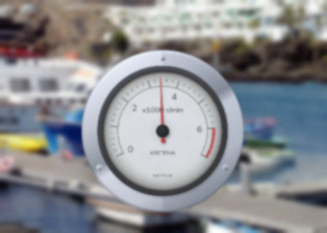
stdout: 3400
